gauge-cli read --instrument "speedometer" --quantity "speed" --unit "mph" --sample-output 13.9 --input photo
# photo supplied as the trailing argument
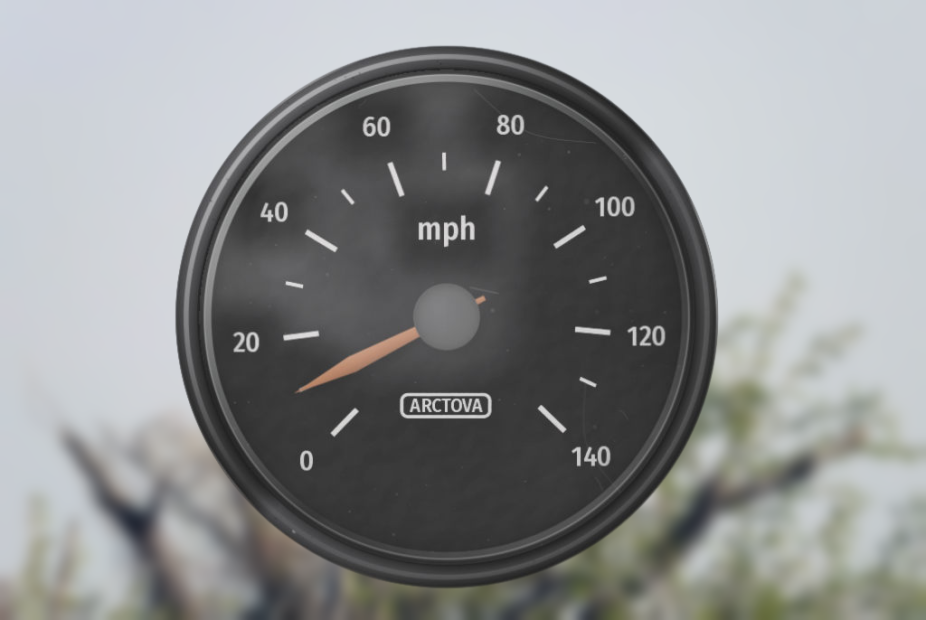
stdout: 10
